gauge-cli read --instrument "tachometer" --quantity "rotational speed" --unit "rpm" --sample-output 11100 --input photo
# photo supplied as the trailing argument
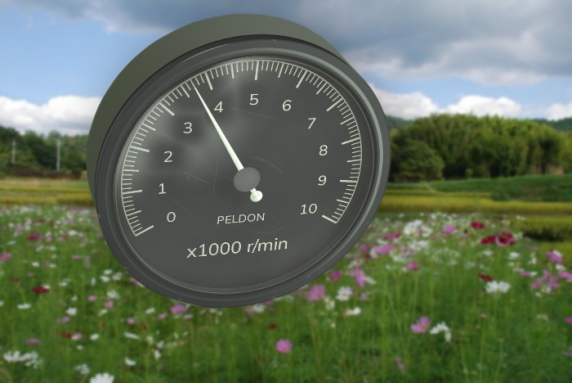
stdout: 3700
